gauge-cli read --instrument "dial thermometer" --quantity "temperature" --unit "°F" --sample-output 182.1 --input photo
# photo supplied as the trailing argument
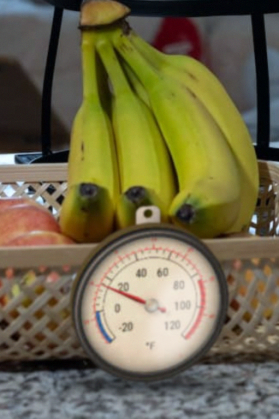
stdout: 16
